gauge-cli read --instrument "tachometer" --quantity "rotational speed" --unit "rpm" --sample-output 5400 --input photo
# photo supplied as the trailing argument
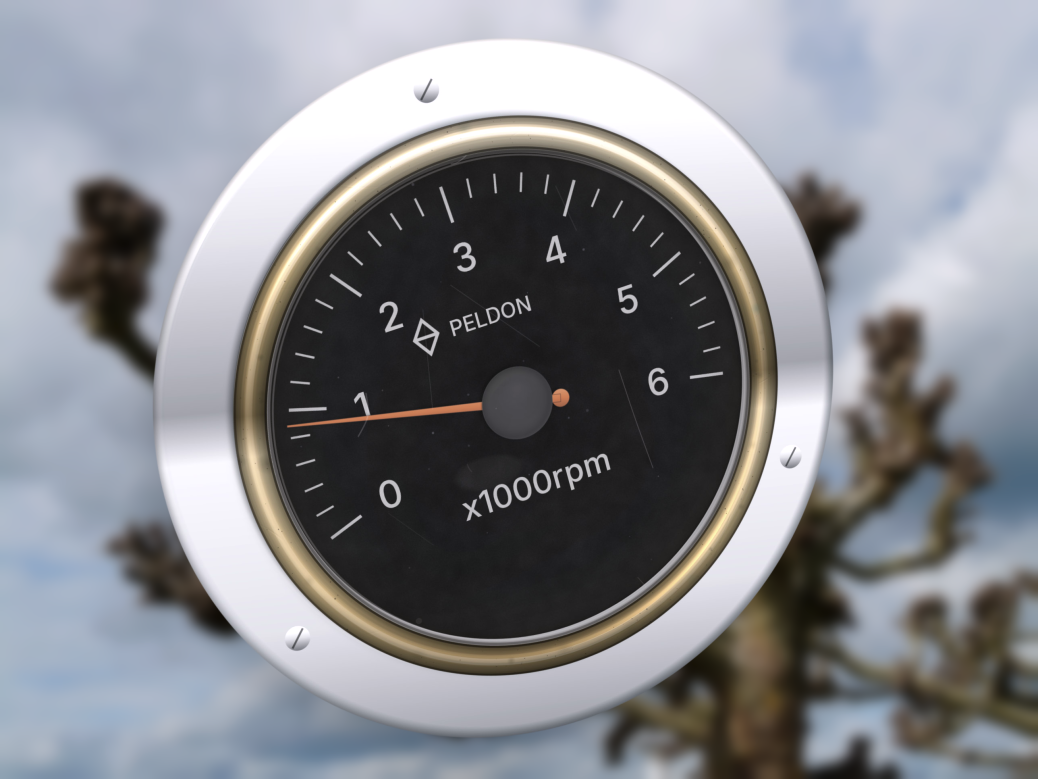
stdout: 900
